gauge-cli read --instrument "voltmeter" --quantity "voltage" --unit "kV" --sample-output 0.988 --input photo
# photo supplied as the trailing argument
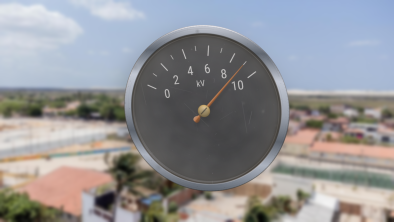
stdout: 9
